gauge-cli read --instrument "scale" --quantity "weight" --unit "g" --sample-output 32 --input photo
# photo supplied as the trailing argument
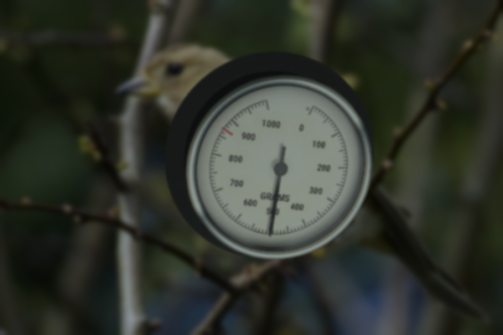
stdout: 500
